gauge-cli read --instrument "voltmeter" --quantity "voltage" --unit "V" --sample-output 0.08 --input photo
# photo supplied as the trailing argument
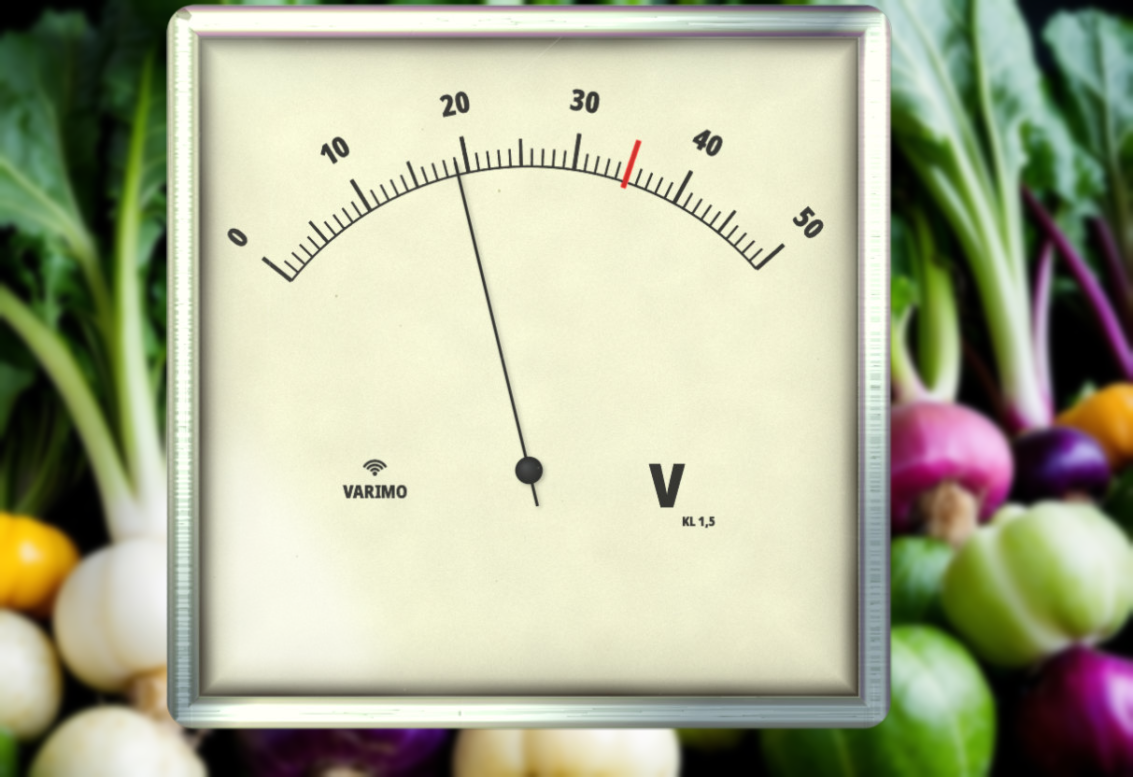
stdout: 19
